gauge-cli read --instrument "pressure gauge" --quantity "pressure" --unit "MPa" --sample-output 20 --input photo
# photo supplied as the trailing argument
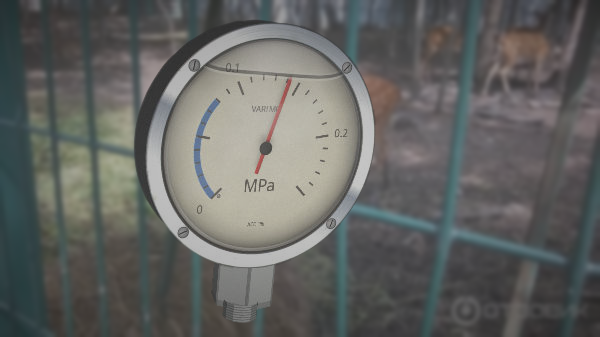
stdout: 0.14
